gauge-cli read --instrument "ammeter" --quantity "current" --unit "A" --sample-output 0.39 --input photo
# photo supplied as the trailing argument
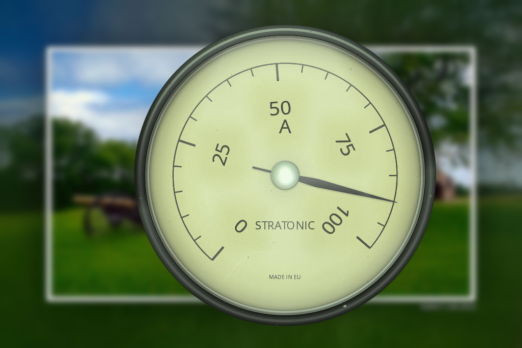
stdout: 90
